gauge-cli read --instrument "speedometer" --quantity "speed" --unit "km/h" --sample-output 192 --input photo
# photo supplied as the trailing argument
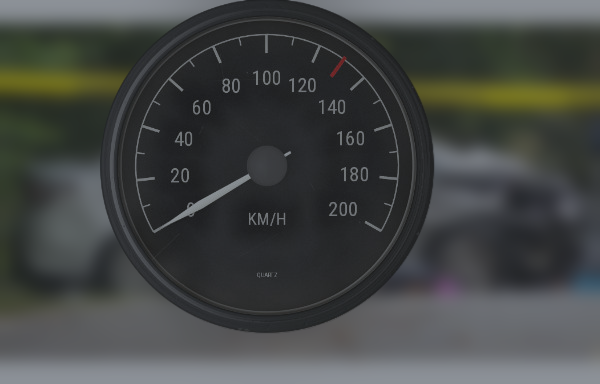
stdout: 0
